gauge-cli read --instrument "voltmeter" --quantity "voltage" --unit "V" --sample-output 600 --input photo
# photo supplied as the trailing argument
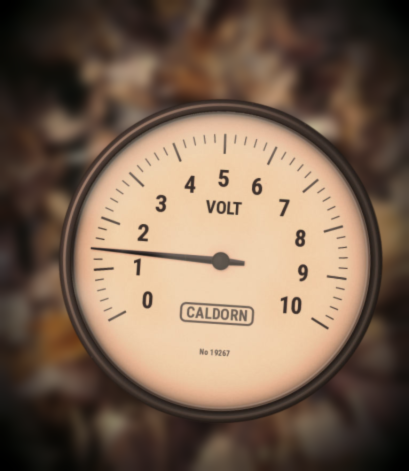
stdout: 1.4
